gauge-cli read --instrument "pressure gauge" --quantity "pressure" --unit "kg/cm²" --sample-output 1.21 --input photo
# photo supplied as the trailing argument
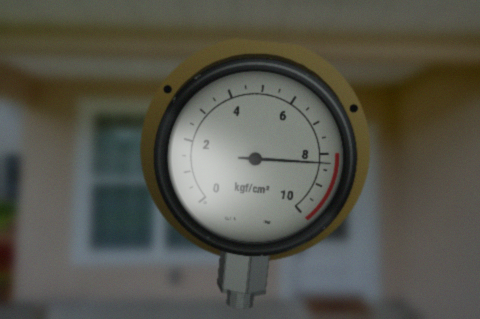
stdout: 8.25
